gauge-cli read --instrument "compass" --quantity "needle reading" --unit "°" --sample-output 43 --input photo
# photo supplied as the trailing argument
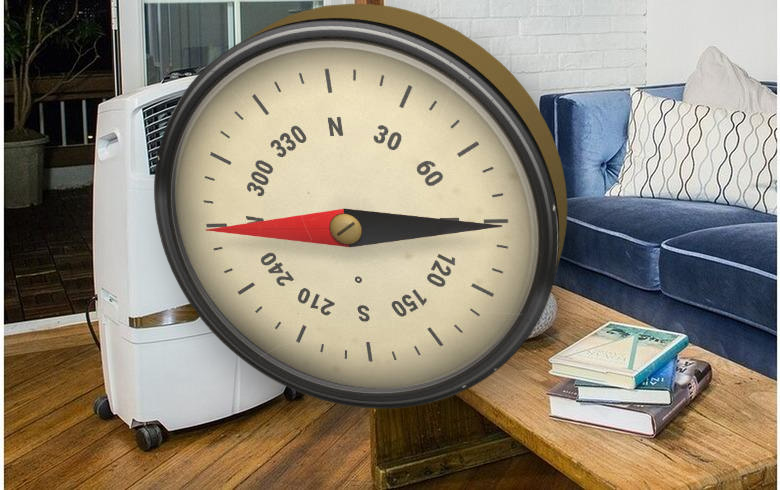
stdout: 270
